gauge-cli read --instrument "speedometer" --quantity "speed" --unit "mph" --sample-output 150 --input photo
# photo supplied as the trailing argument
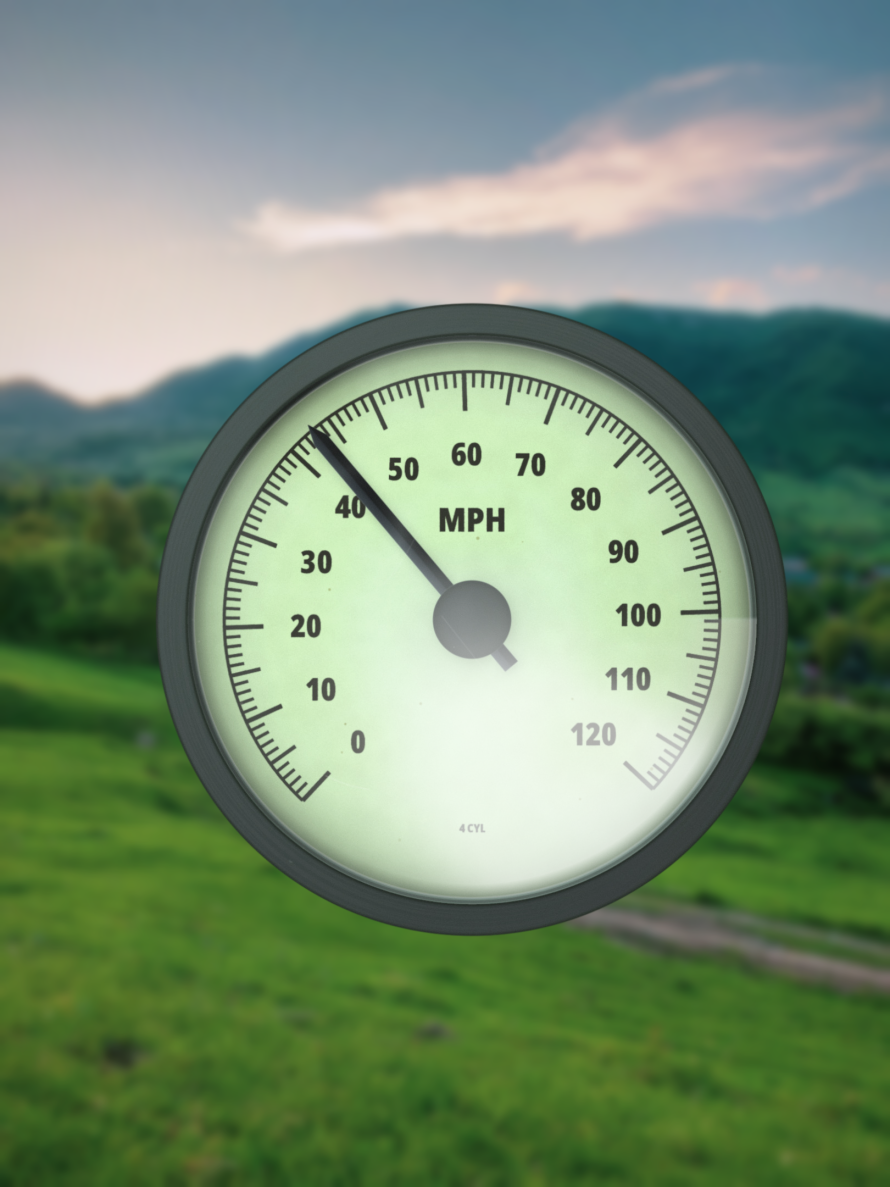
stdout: 43
